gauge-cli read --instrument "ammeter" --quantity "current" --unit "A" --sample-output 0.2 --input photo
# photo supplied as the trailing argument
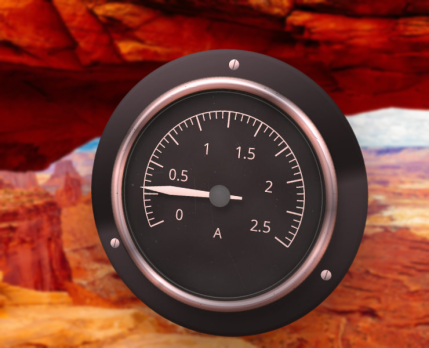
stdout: 0.3
